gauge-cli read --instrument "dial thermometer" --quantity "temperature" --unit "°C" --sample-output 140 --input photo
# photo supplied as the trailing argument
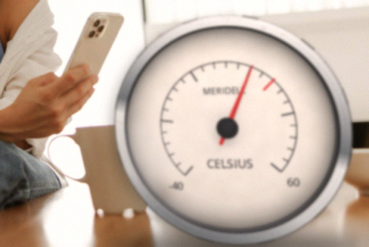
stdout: 20
